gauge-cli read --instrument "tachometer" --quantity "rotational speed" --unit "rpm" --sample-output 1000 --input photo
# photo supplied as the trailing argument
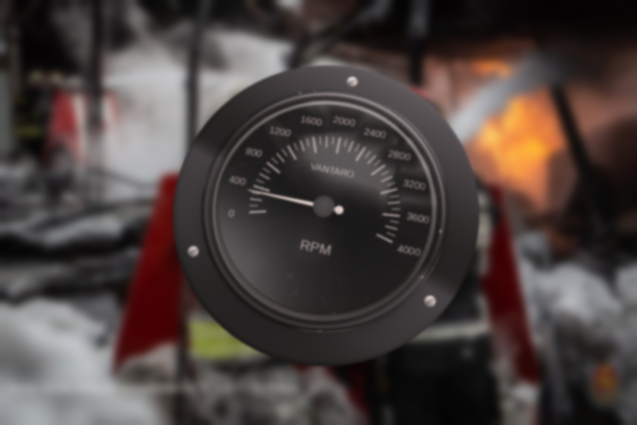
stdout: 300
